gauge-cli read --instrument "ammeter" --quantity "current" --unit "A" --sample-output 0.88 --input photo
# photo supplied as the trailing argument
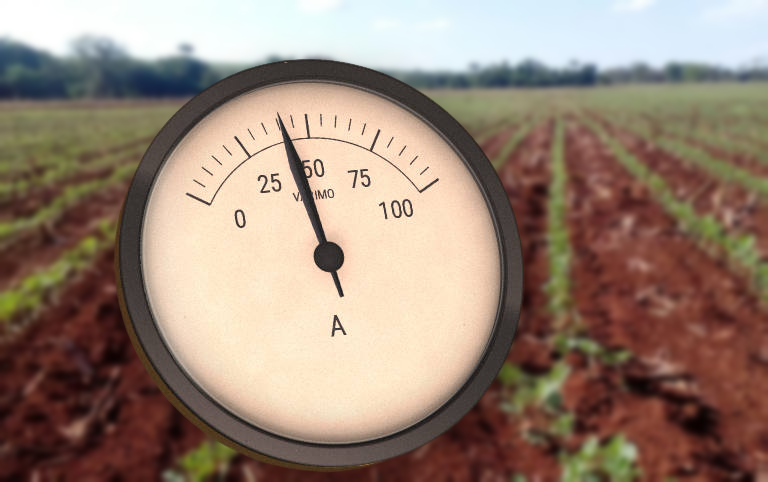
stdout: 40
